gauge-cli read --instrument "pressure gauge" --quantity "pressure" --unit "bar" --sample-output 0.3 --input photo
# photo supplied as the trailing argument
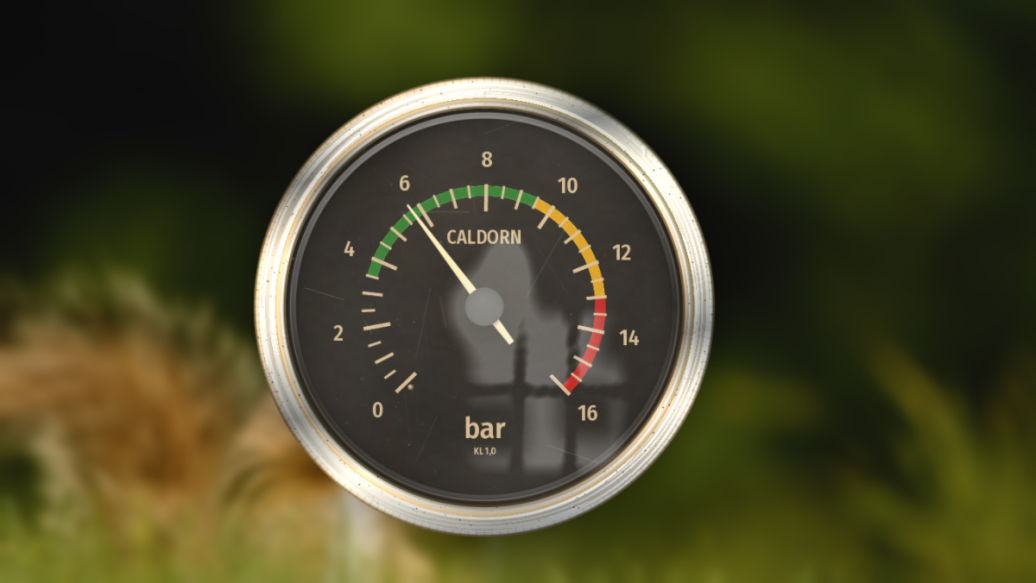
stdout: 5.75
